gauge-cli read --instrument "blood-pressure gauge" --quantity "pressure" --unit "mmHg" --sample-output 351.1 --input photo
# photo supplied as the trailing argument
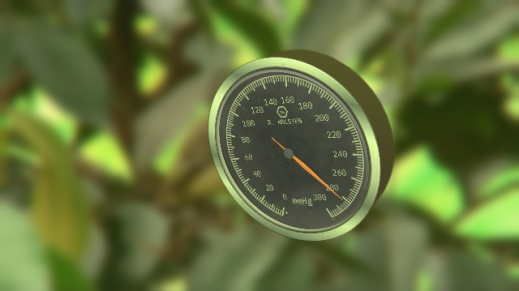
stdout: 280
